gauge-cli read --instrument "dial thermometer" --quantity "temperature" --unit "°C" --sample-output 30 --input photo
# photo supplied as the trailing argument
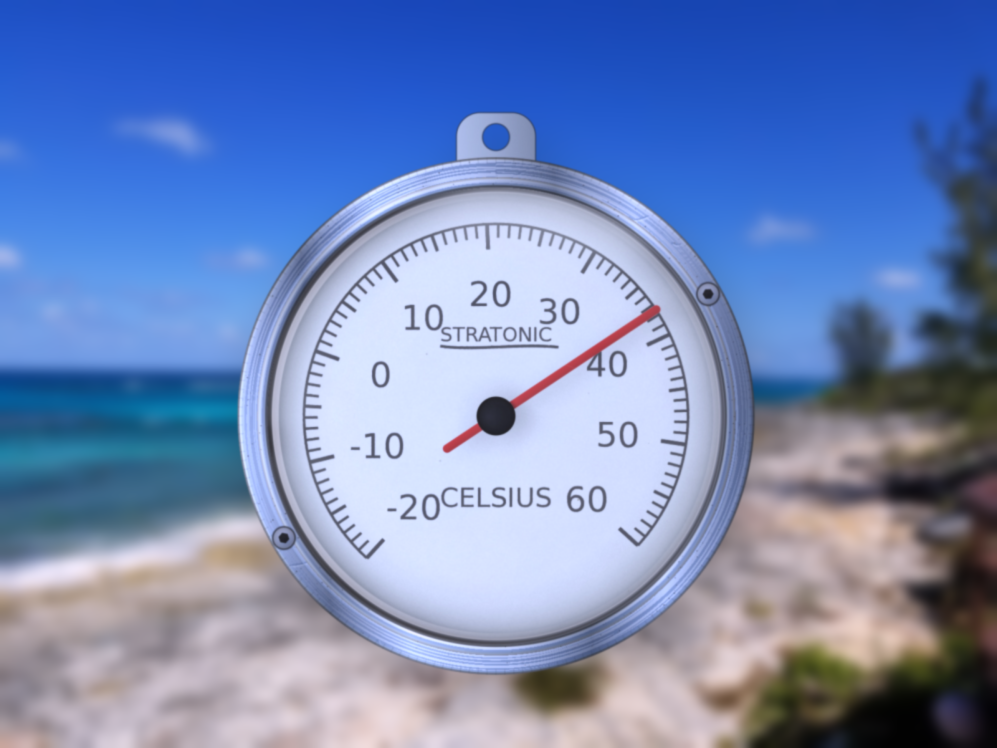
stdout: 37.5
